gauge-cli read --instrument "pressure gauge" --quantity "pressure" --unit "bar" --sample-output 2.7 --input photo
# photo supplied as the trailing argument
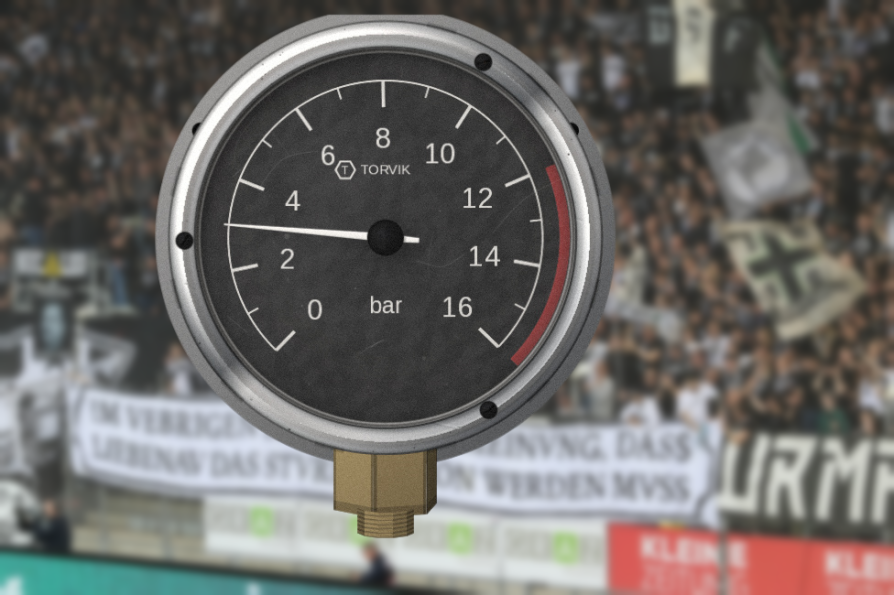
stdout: 3
